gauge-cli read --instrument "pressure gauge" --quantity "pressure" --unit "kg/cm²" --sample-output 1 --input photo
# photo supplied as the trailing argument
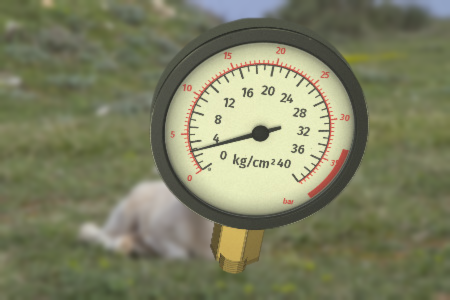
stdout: 3
